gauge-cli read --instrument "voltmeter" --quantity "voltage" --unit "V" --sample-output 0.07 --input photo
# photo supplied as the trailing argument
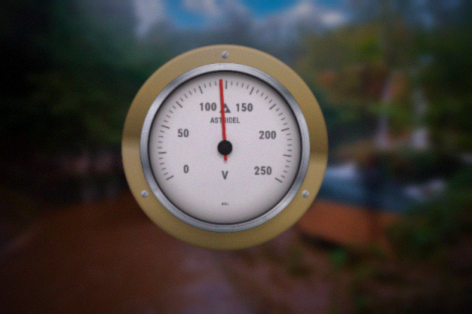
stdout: 120
